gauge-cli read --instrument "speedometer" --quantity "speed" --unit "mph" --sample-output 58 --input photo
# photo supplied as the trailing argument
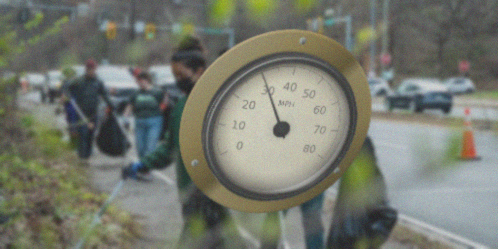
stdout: 30
